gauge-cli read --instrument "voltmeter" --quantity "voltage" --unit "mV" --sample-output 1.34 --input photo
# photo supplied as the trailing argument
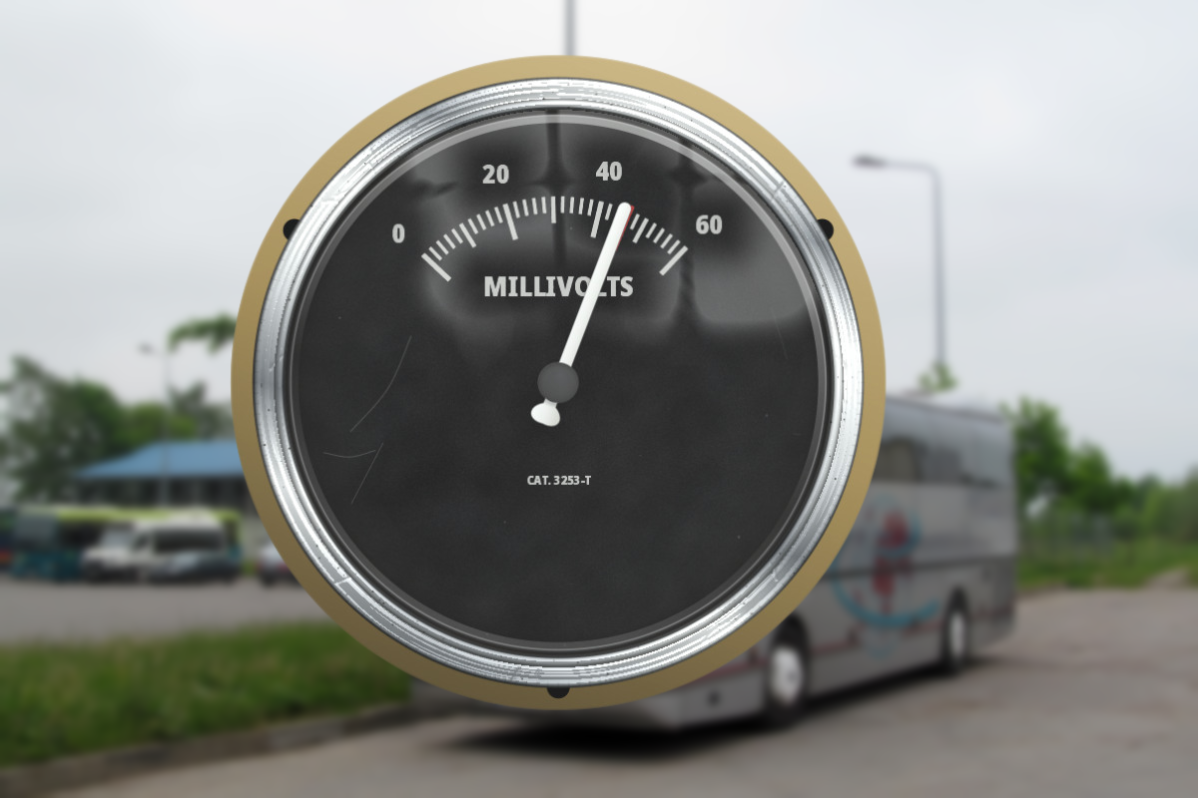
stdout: 45
